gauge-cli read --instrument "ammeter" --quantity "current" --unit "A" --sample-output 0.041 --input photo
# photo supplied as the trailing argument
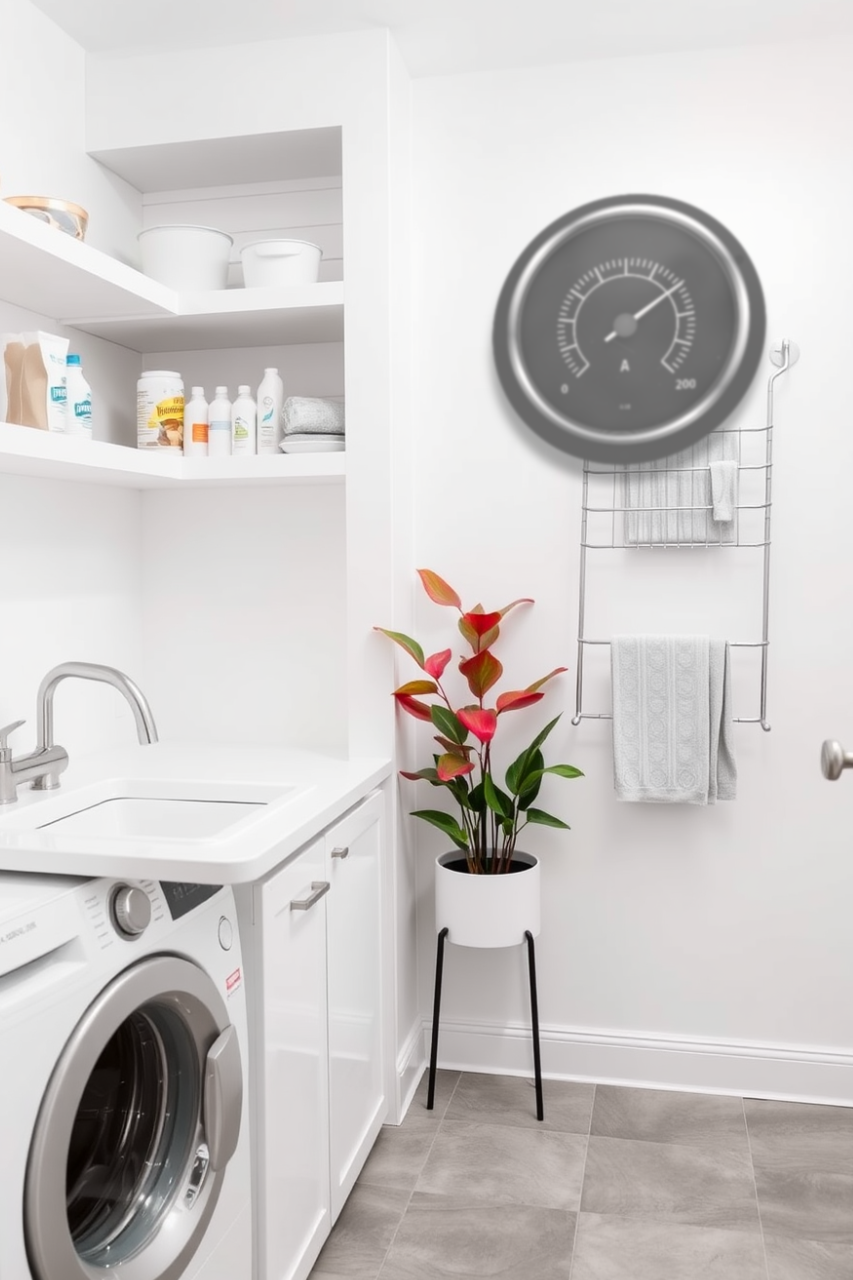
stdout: 140
